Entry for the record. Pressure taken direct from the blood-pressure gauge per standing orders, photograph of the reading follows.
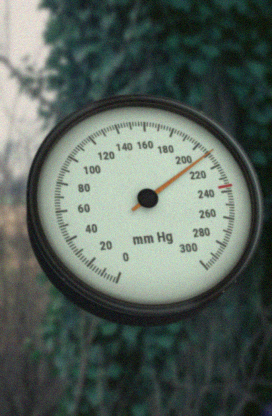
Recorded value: 210 mmHg
